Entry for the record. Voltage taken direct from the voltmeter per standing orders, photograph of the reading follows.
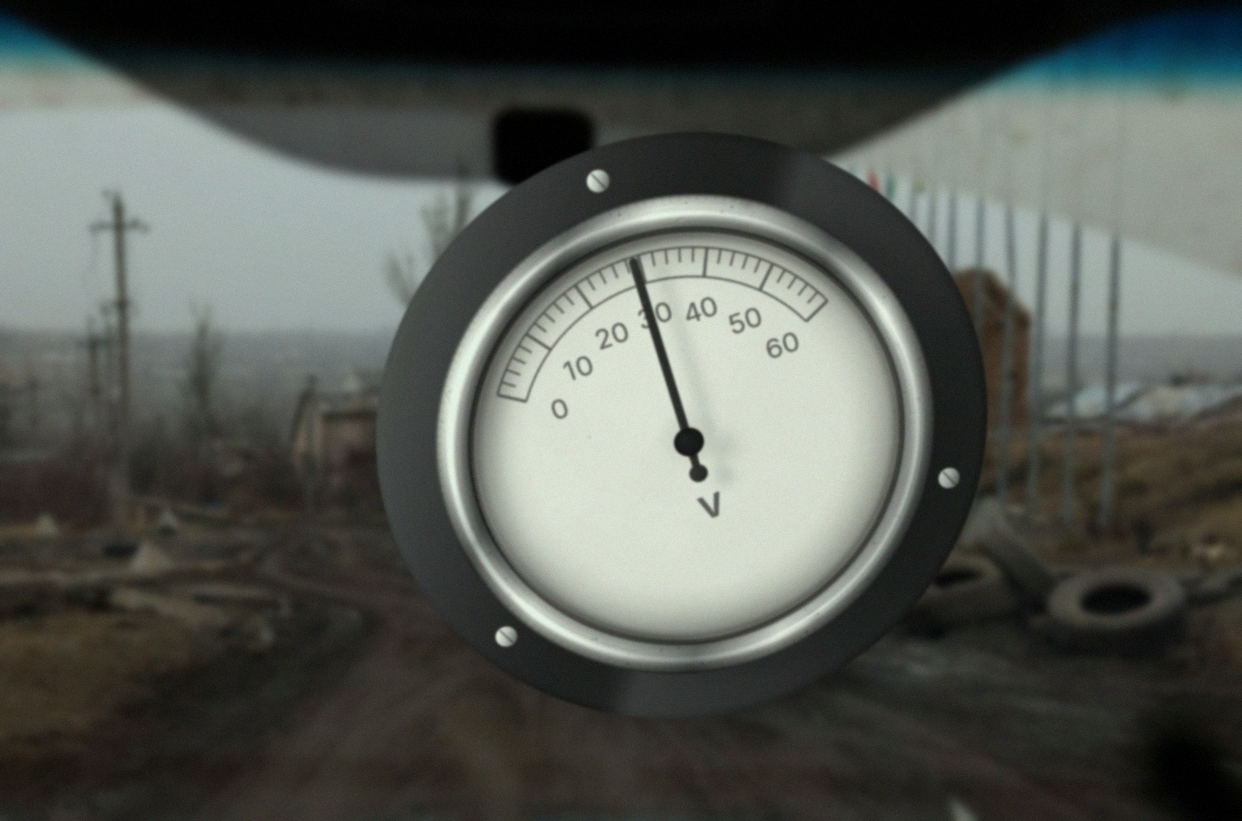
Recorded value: 29 V
